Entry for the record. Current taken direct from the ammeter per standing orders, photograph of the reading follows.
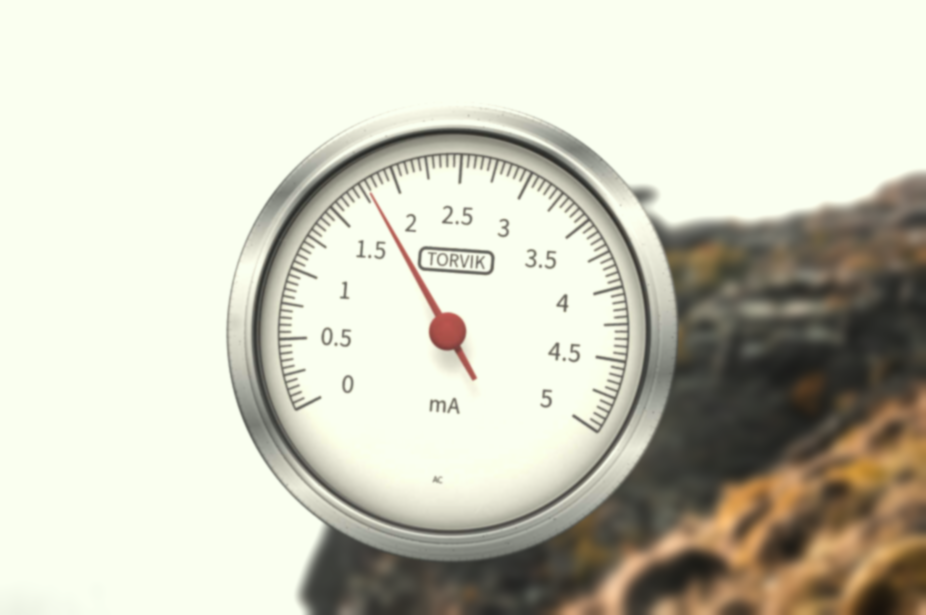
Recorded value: 1.8 mA
